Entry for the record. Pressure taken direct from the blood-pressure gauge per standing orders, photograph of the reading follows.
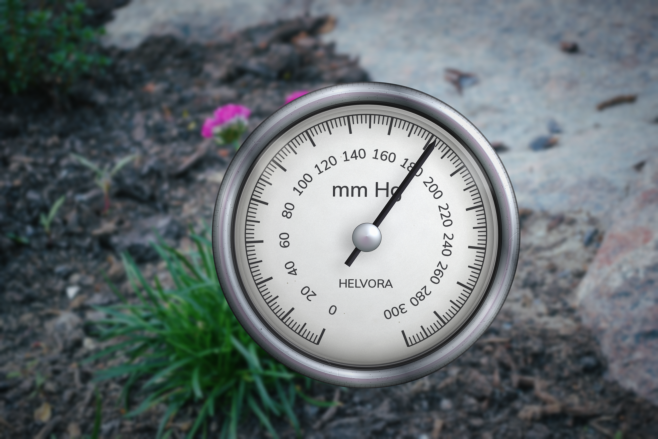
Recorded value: 182 mmHg
